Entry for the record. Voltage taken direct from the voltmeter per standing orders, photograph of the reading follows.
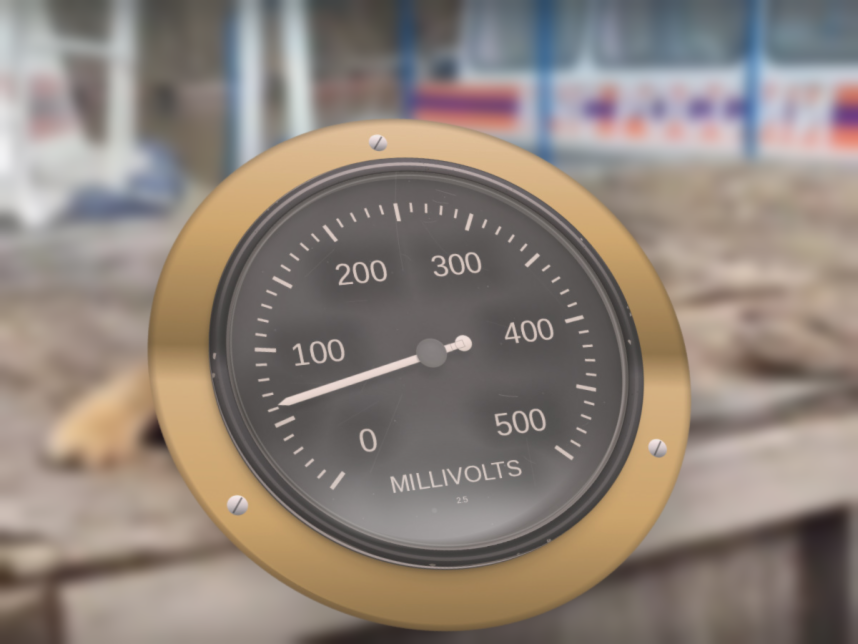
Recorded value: 60 mV
